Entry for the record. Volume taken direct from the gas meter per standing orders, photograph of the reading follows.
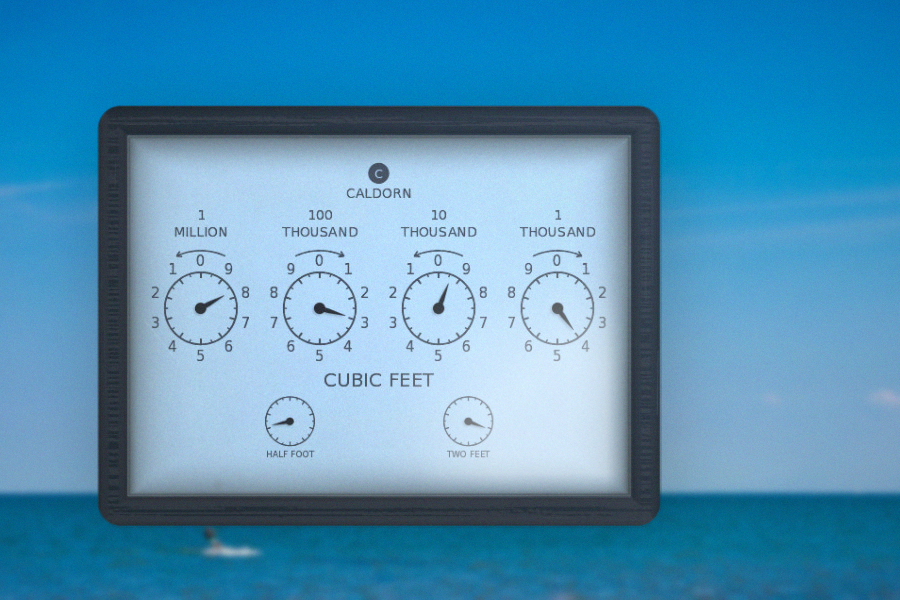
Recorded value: 829400 ft³
